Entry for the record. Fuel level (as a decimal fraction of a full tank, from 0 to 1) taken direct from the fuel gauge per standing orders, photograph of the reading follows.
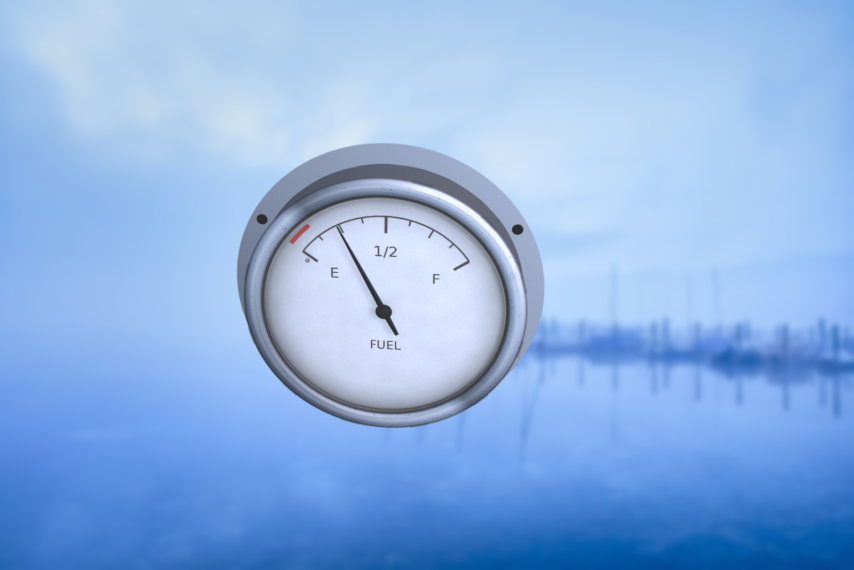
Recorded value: 0.25
